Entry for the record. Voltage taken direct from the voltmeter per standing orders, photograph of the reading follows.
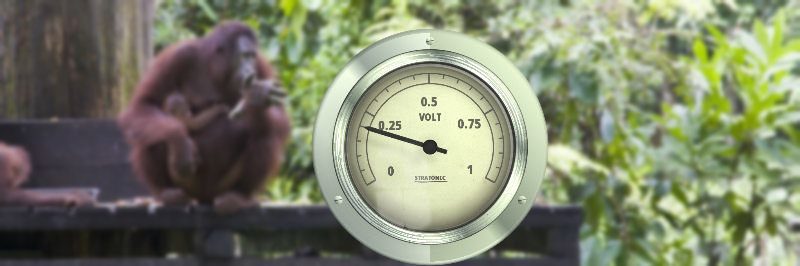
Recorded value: 0.2 V
